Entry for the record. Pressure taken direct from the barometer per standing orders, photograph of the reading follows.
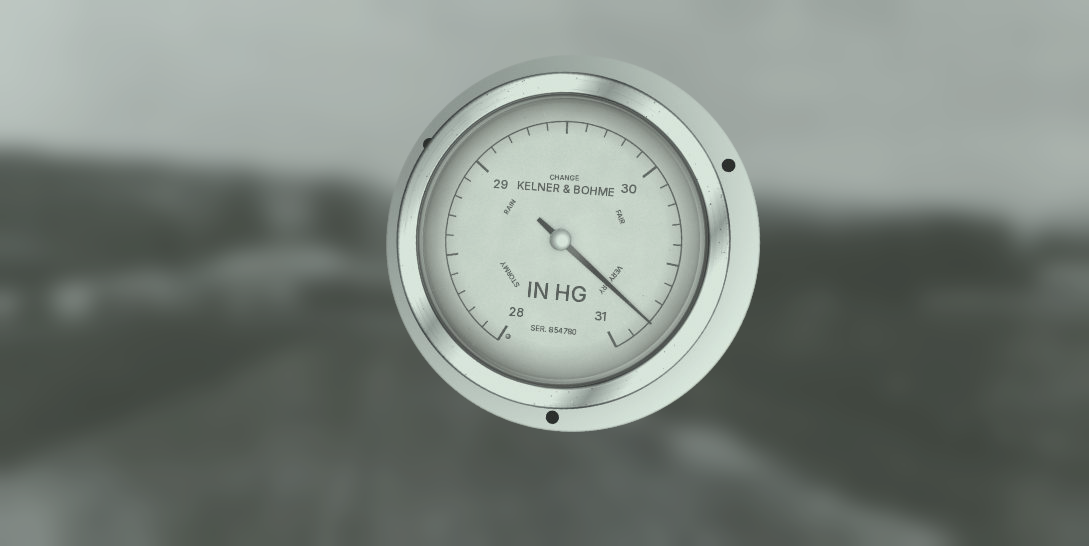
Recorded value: 30.8 inHg
